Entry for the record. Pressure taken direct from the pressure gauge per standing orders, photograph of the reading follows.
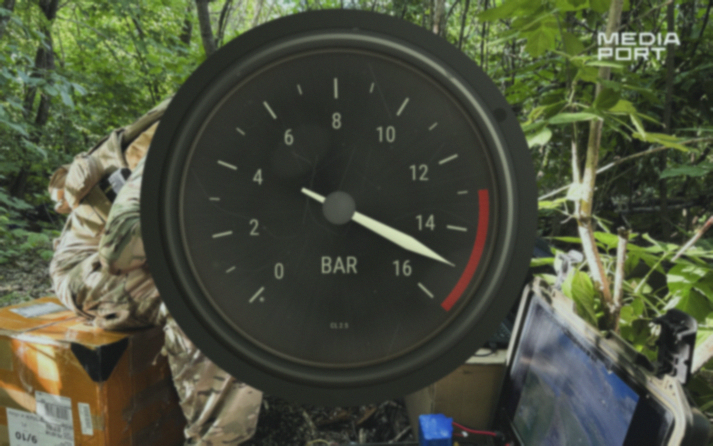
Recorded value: 15 bar
